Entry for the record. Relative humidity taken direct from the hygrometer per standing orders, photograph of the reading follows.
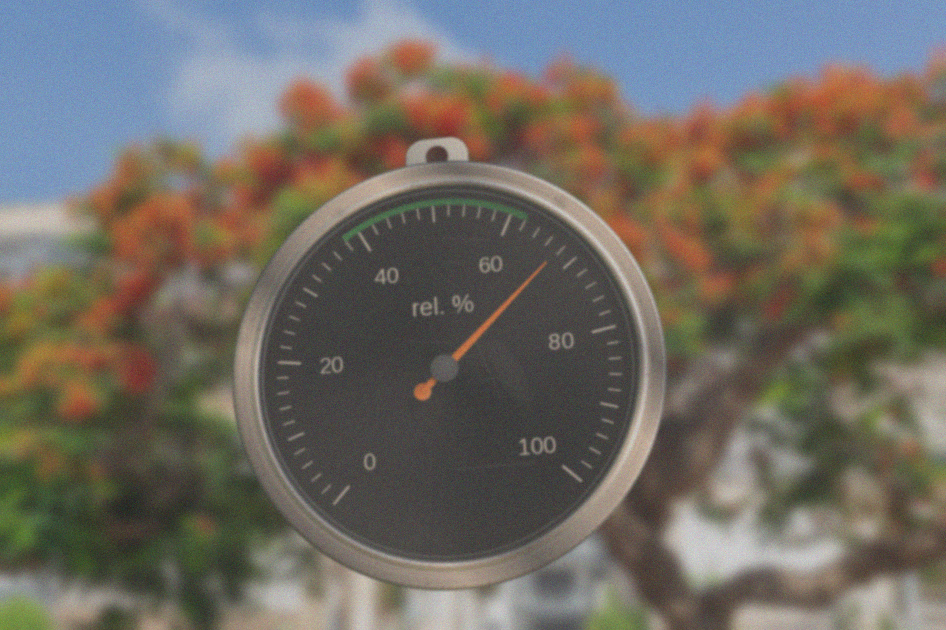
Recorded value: 68 %
